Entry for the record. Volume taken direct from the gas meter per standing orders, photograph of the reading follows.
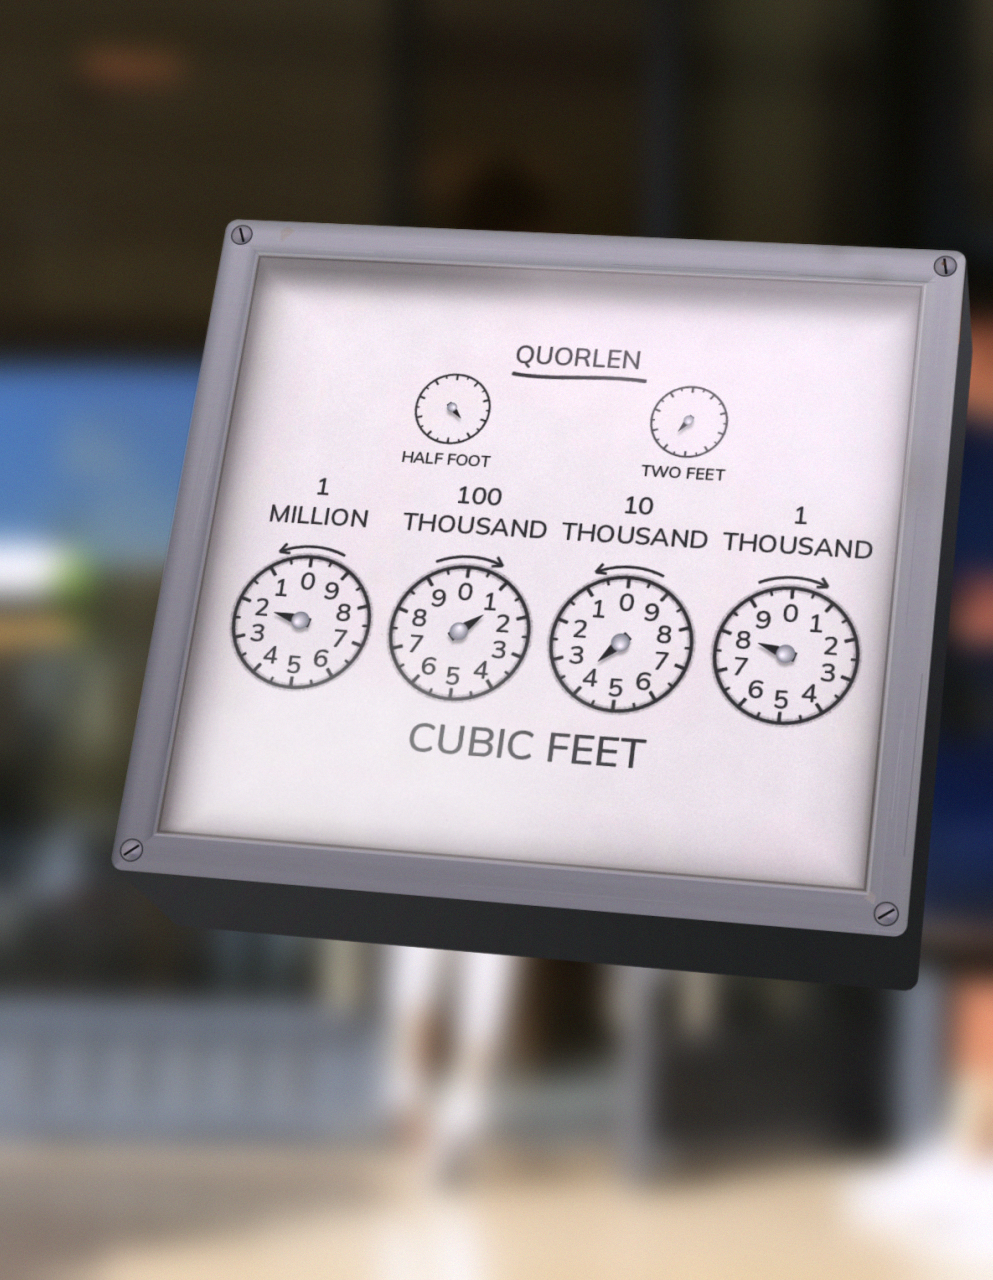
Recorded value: 213800 ft³
